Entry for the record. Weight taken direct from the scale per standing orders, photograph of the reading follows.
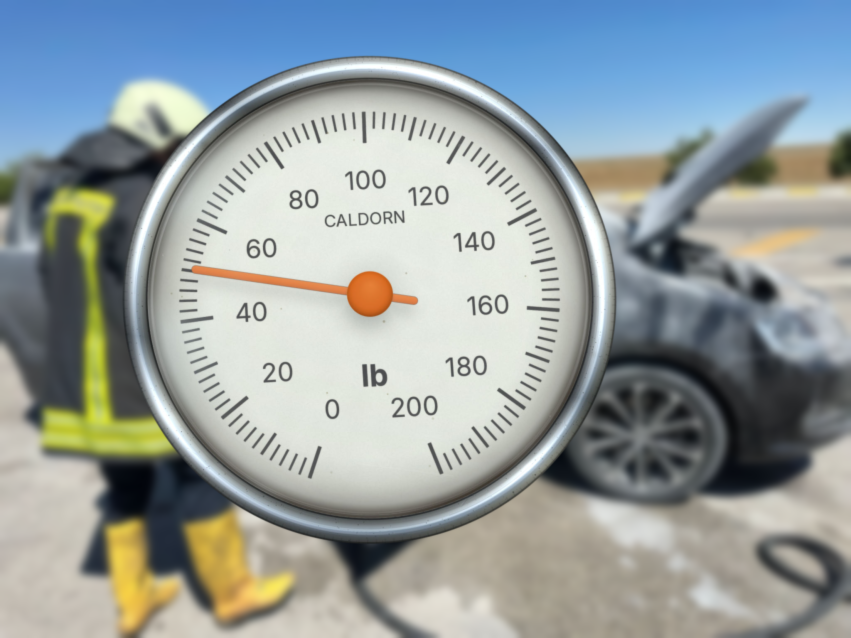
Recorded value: 50 lb
